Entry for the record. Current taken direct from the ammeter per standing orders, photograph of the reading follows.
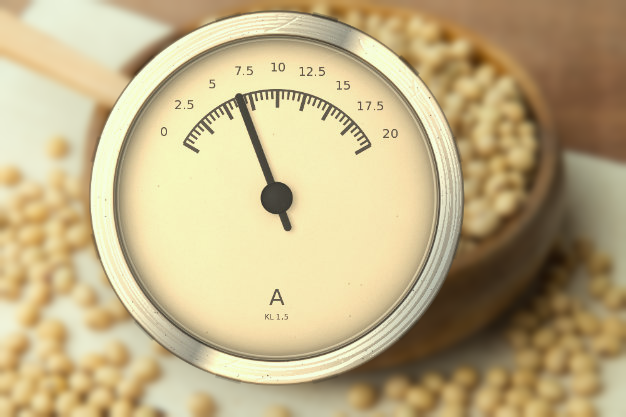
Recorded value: 6.5 A
